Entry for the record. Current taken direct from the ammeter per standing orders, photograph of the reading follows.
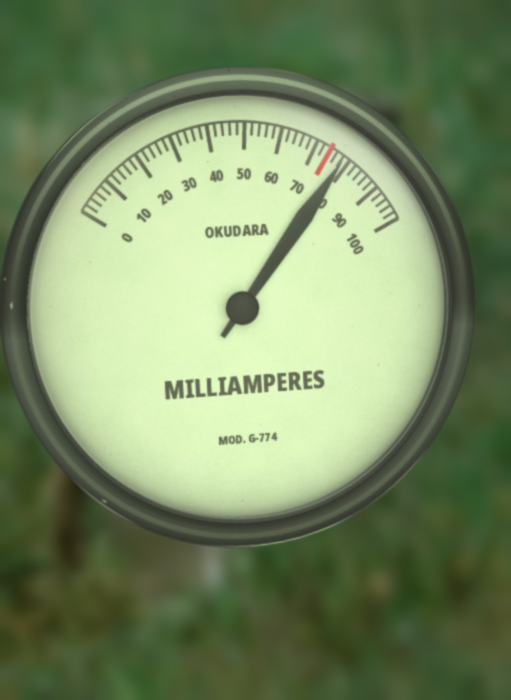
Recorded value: 78 mA
